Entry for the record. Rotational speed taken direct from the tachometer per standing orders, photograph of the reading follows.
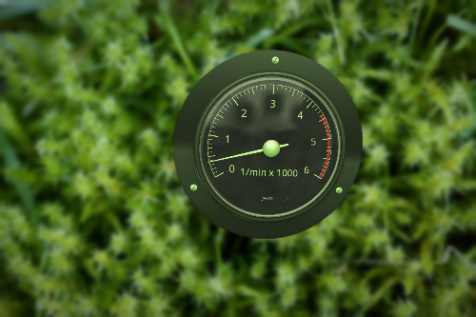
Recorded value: 400 rpm
